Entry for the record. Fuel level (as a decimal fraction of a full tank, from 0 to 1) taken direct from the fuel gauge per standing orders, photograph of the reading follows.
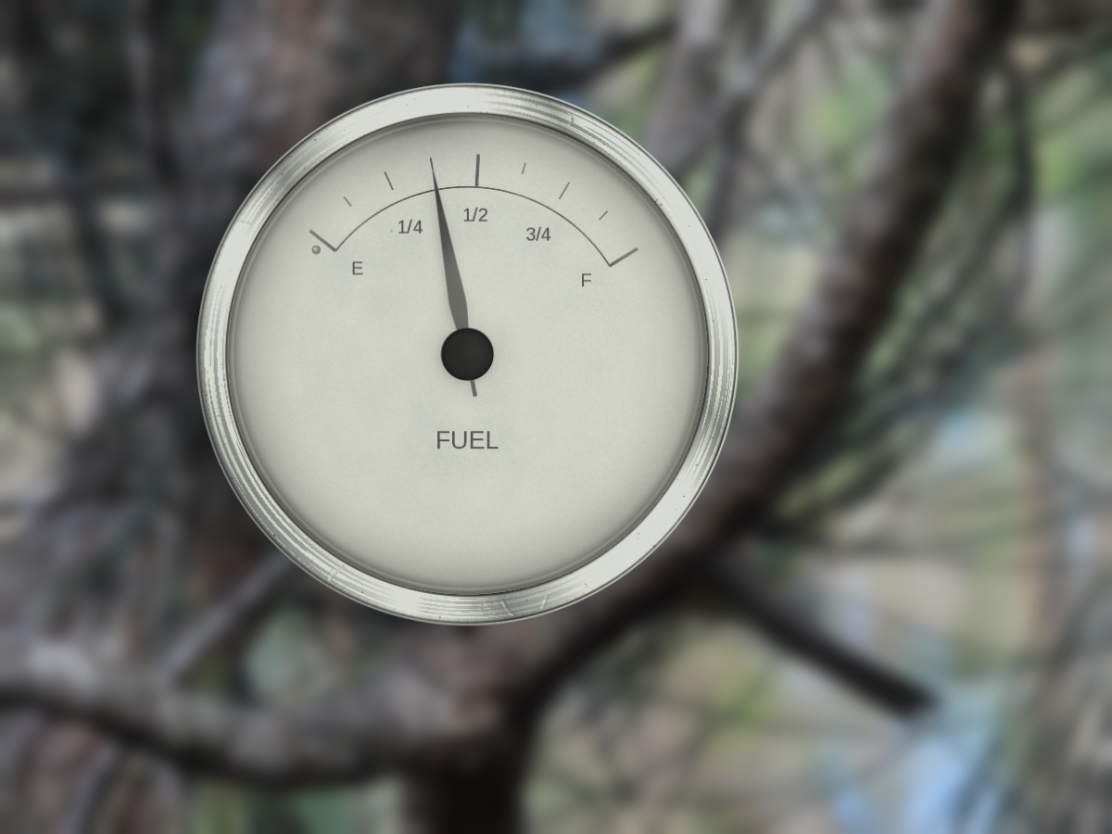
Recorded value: 0.375
